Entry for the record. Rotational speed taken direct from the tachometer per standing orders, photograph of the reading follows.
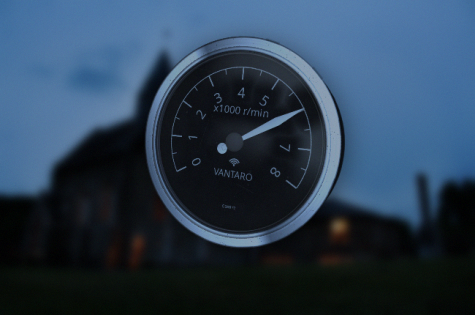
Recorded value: 6000 rpm
